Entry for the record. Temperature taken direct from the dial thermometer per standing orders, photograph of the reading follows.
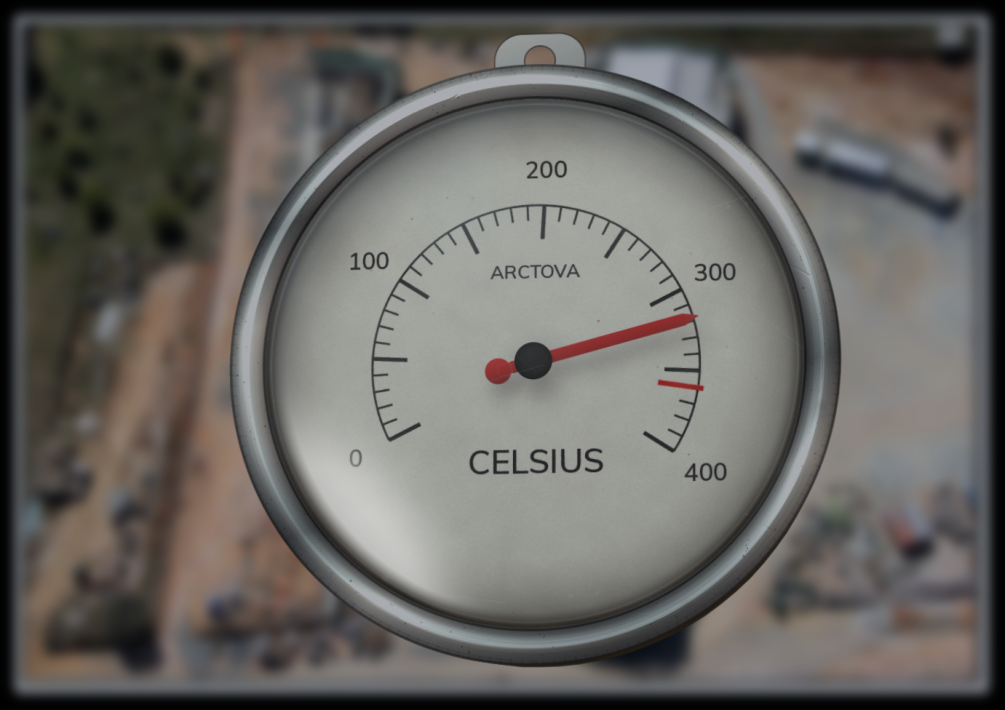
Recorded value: 320 °C
